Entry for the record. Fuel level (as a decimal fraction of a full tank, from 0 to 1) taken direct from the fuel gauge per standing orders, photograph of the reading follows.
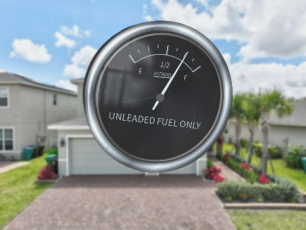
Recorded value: 0.75
